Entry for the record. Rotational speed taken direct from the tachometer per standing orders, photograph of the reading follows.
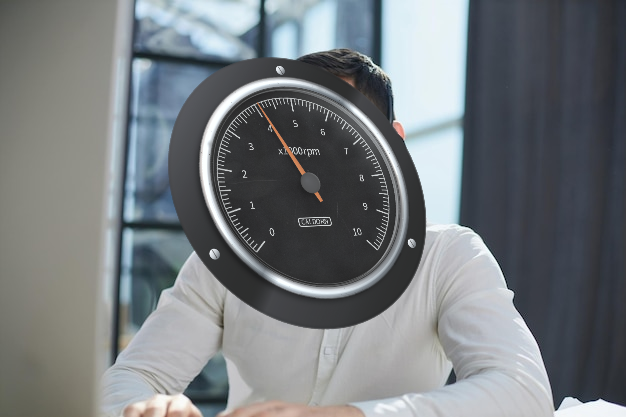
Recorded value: 4000 rpm
